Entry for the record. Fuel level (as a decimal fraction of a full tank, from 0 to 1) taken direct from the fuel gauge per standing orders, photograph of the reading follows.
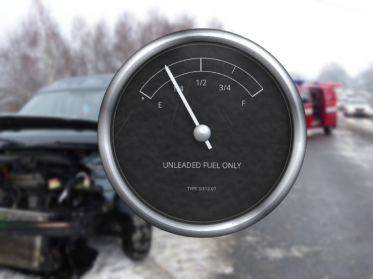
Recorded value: 0.25
